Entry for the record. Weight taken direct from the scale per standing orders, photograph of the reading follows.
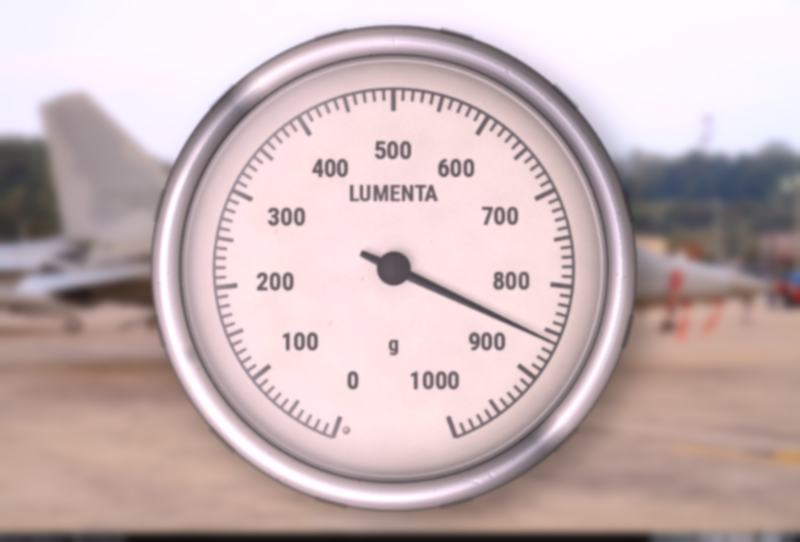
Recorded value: 860 g
